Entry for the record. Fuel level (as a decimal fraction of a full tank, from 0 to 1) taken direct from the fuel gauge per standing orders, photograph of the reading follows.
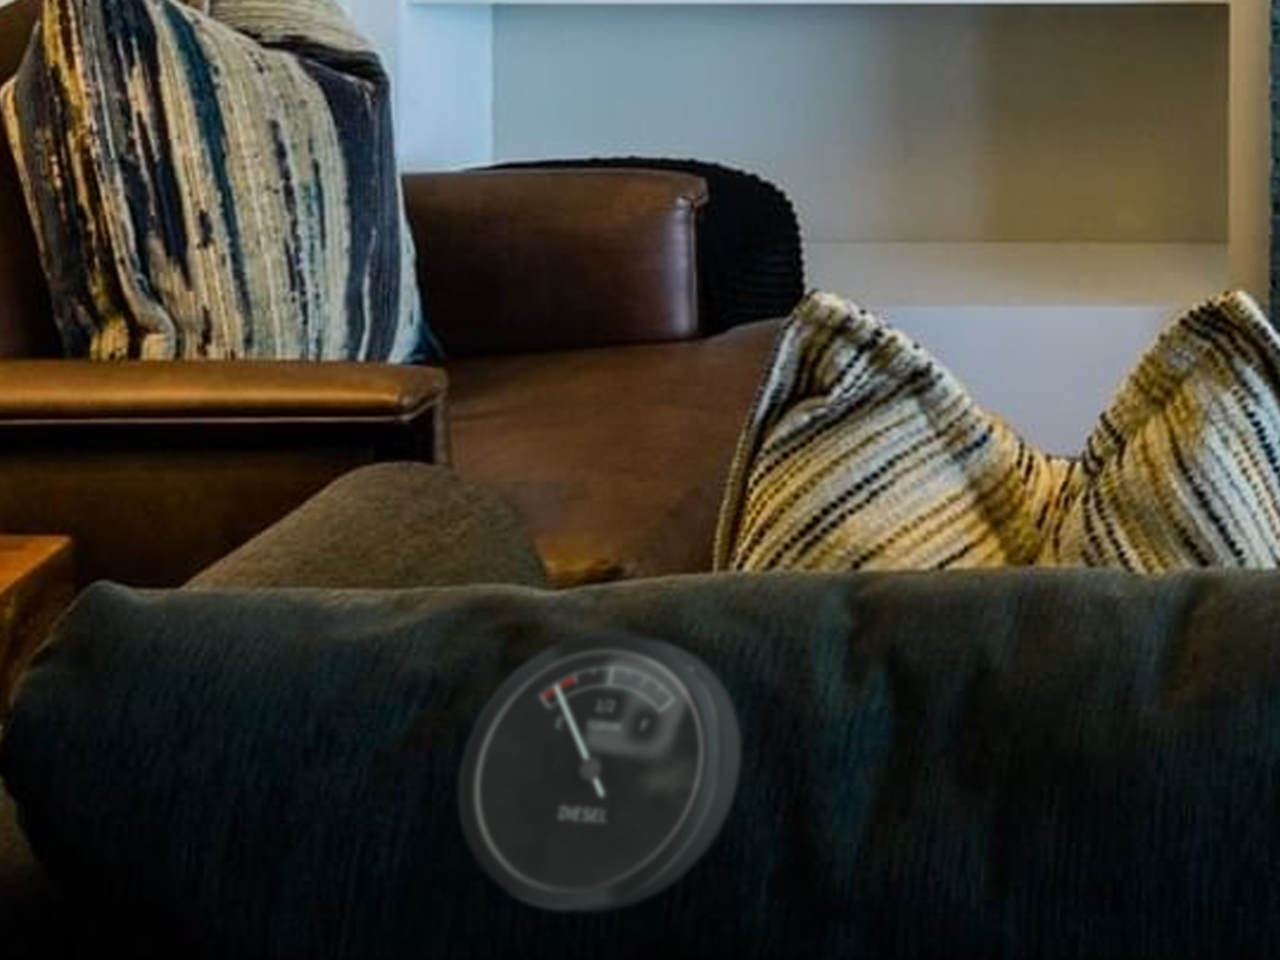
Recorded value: 0.125
